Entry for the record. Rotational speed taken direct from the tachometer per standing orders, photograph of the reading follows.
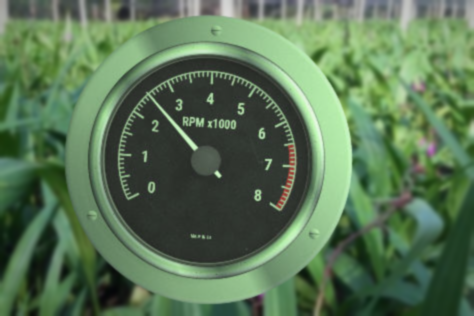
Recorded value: 2500 rpm
